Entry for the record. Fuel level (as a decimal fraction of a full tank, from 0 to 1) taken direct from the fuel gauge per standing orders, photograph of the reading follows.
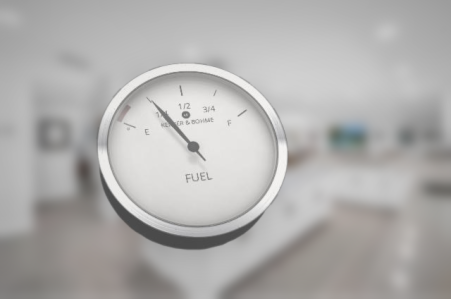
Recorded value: 0.25
